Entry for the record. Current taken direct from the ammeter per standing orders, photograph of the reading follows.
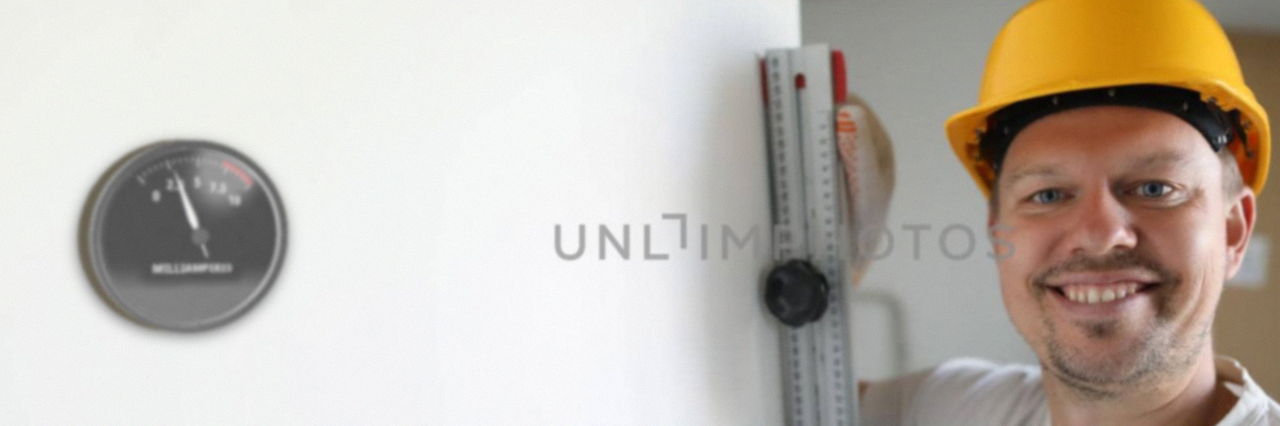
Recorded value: 2.5 mA
